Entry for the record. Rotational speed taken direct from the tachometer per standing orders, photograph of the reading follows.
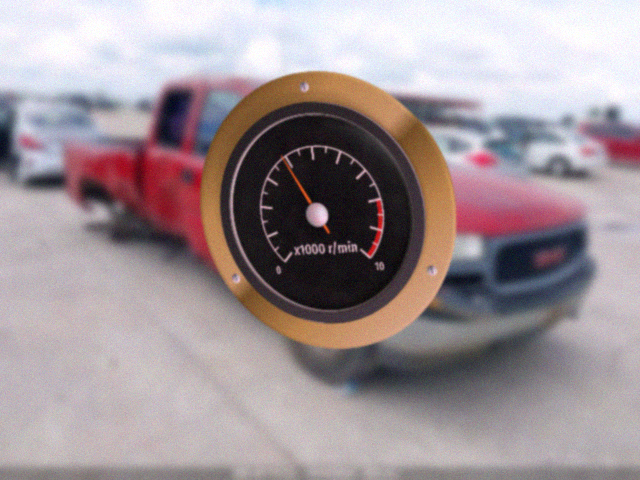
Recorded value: 4000 rpm
